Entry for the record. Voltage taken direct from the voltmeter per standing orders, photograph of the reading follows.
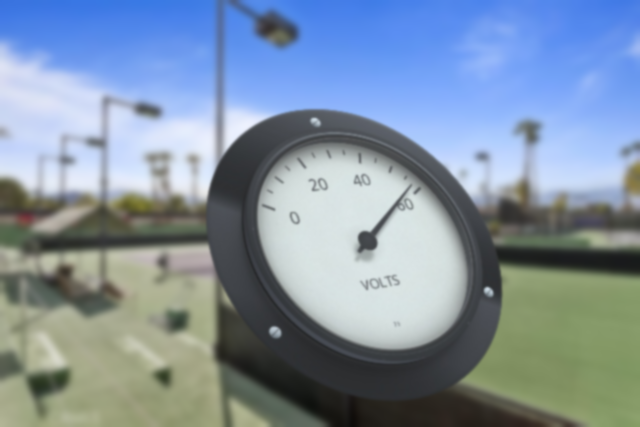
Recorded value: 57.5 V
